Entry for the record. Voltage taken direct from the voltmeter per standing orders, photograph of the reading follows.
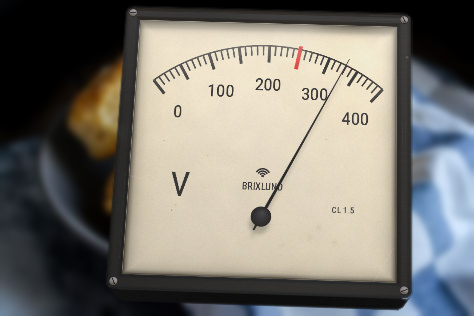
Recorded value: 330 V
